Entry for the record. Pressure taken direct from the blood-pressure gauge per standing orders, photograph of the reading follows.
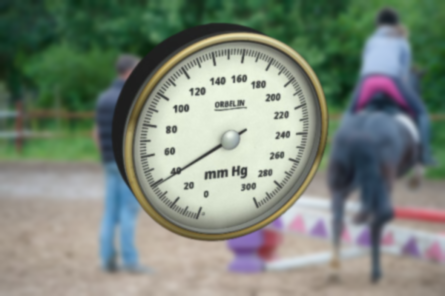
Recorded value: 40 mmHg
